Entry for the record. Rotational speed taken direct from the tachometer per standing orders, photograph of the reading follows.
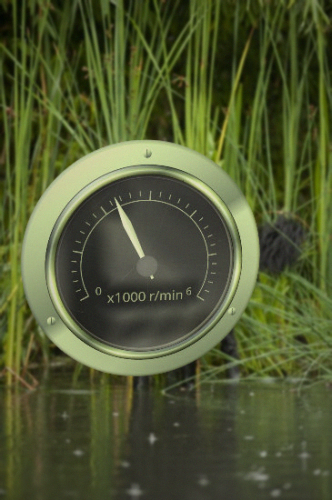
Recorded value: 2300 rpm
